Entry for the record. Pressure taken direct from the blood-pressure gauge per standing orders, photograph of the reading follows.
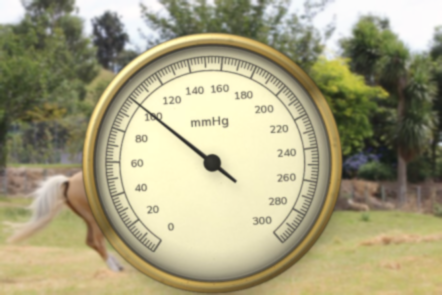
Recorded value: 100 mmHg
